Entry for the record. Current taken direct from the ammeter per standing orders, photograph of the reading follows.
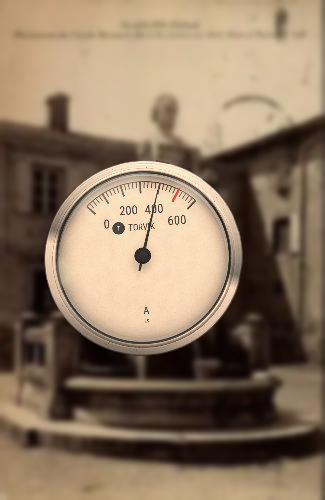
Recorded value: 400 A
